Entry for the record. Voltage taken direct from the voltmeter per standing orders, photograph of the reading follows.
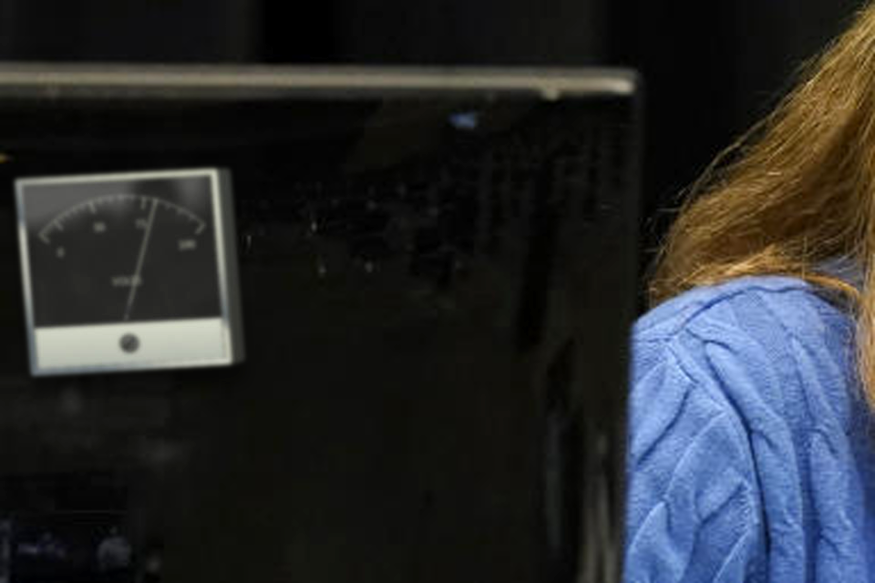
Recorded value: 80 V
